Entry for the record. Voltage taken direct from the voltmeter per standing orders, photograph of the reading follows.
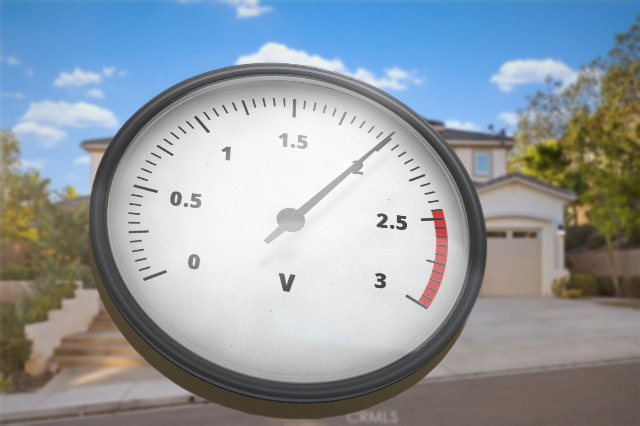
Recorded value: 2 V
